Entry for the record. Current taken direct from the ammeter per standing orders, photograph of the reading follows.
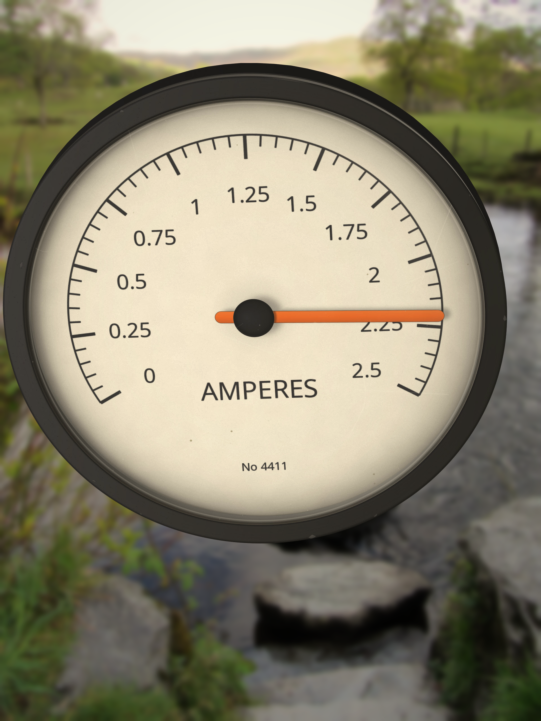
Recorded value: 2.2 A
